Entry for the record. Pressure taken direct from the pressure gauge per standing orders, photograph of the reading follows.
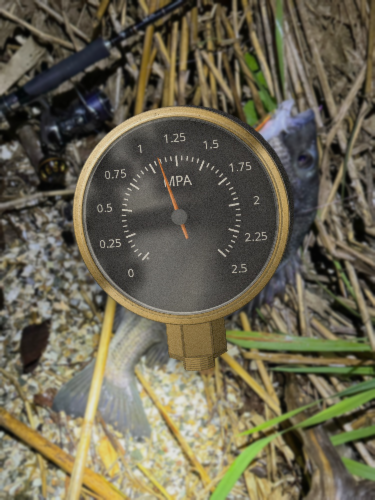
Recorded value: 1.1 MPa
